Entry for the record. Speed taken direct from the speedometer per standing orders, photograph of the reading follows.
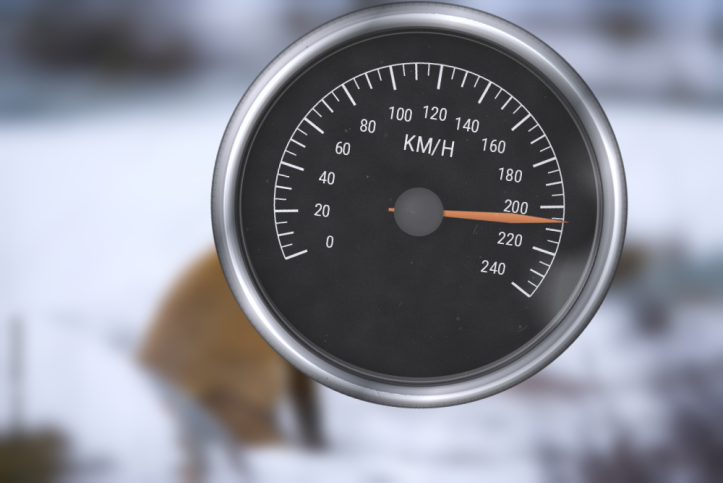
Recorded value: 205 km/h
